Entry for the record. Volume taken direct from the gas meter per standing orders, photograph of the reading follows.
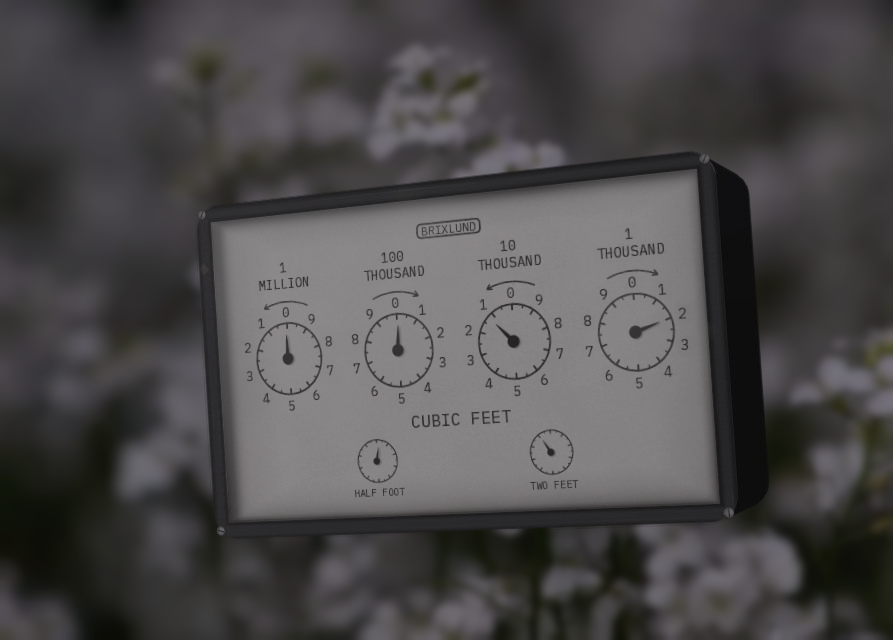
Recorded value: 1200 ft³
